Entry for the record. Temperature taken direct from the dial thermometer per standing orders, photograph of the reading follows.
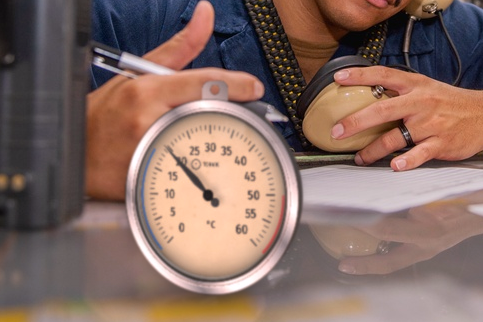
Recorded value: 20 °C
